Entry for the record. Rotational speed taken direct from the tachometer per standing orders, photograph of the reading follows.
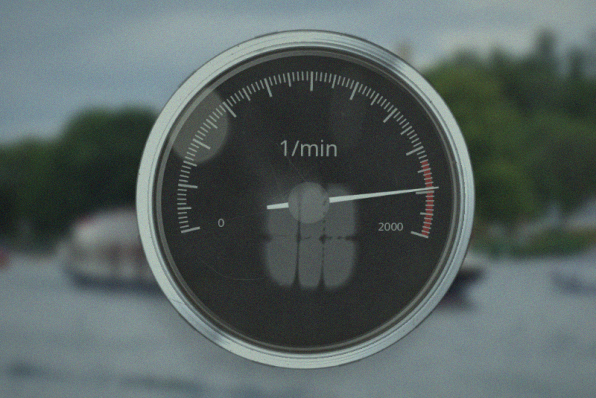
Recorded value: 1780 rpm
